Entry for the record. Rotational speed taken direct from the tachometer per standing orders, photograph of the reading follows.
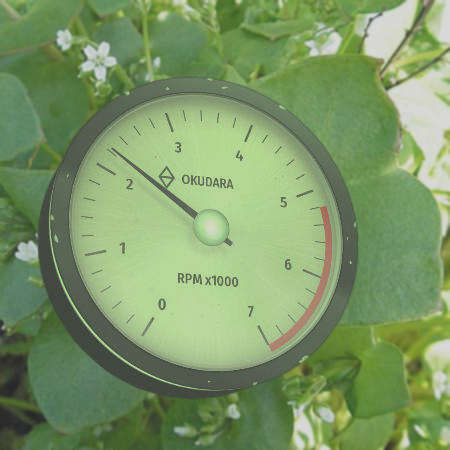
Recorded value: 2200 rpm
